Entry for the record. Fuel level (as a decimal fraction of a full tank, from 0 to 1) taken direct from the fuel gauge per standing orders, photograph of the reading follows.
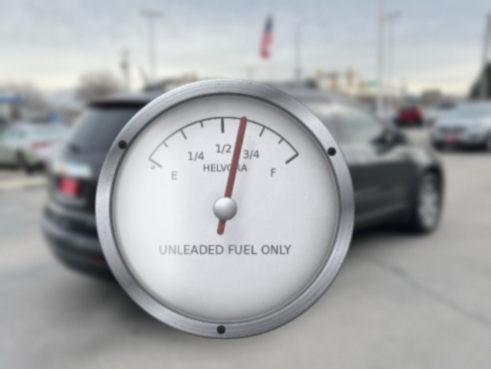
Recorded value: 0.625
